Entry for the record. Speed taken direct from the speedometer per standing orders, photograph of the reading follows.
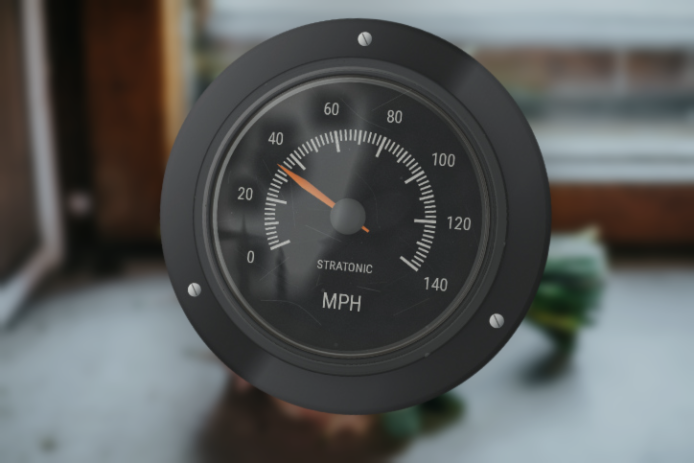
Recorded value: 34 mph
